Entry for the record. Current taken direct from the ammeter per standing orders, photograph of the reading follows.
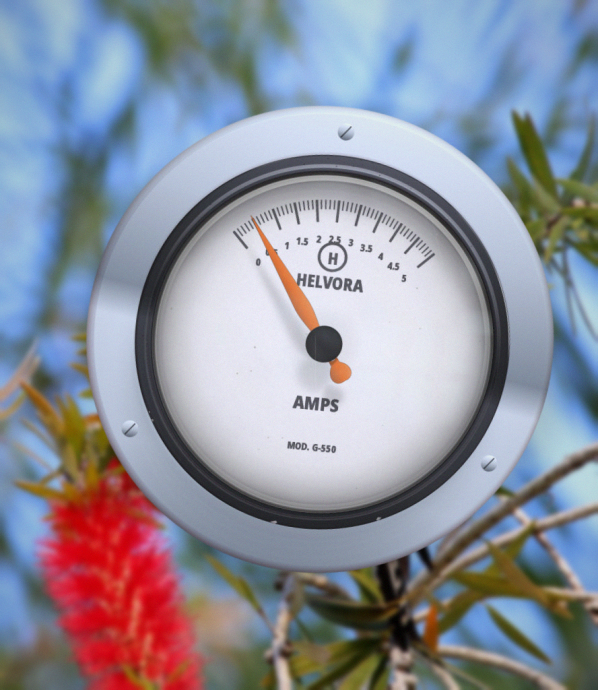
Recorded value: 0.5 A
